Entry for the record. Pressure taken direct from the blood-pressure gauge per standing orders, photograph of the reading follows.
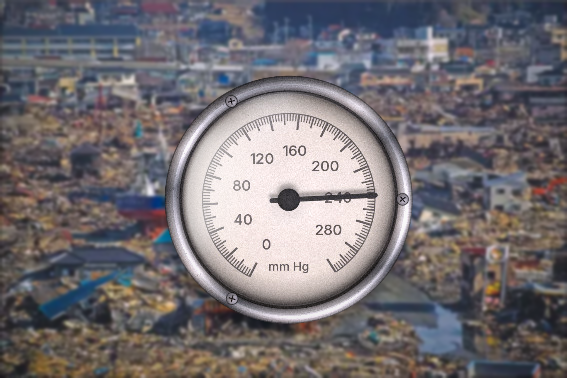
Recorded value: 240 mmHg
